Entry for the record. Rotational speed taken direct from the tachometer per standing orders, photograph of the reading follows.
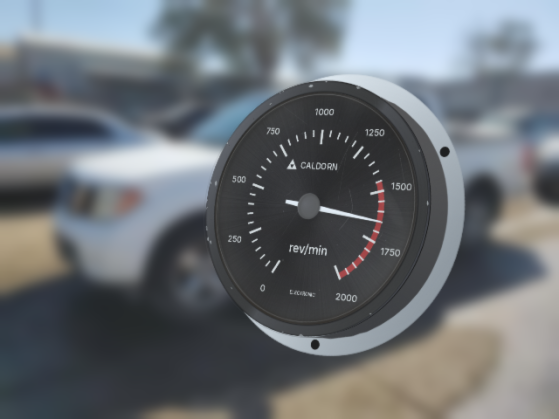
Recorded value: 1650 rpm
